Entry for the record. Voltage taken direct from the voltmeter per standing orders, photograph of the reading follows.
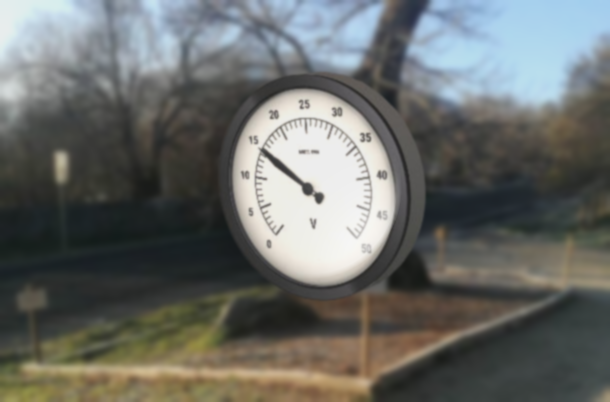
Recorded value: 15 V
